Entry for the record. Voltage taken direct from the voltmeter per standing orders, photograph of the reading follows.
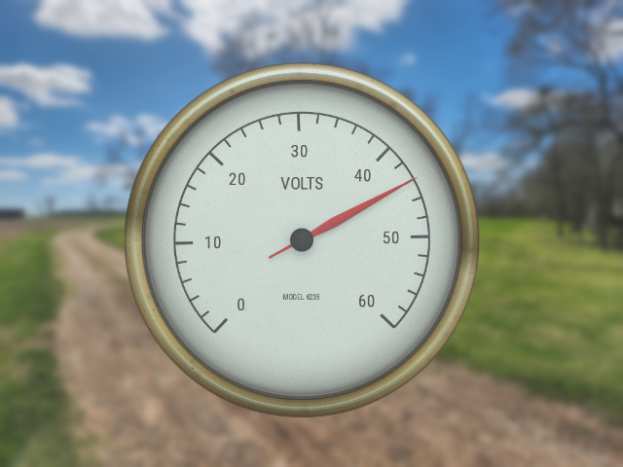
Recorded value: 44 V
